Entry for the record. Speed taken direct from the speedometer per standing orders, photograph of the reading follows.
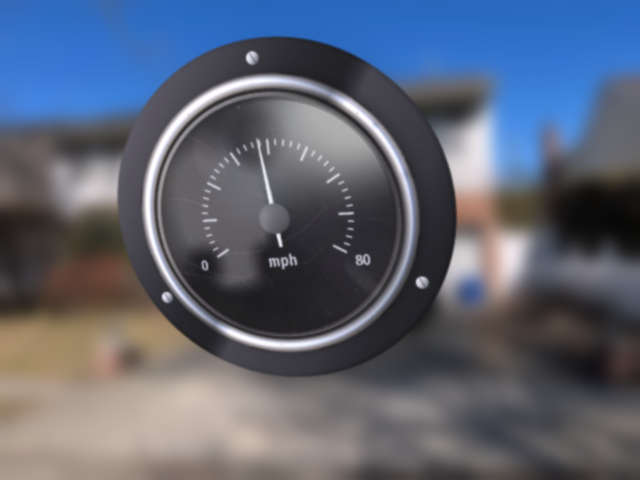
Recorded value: 38 mph
